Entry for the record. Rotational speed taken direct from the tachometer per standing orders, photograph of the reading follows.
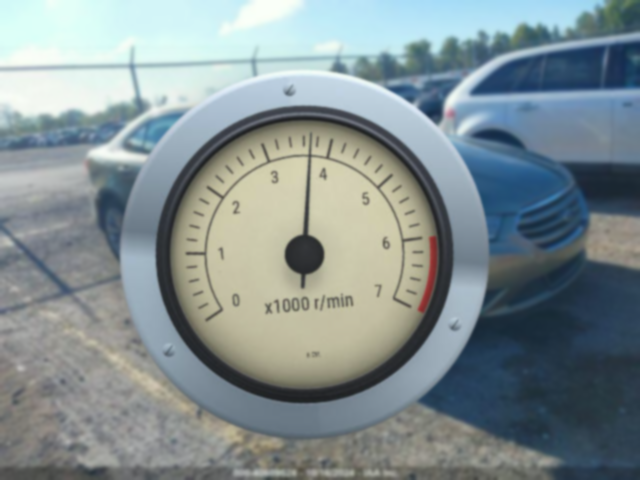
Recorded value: 3700 rpm
